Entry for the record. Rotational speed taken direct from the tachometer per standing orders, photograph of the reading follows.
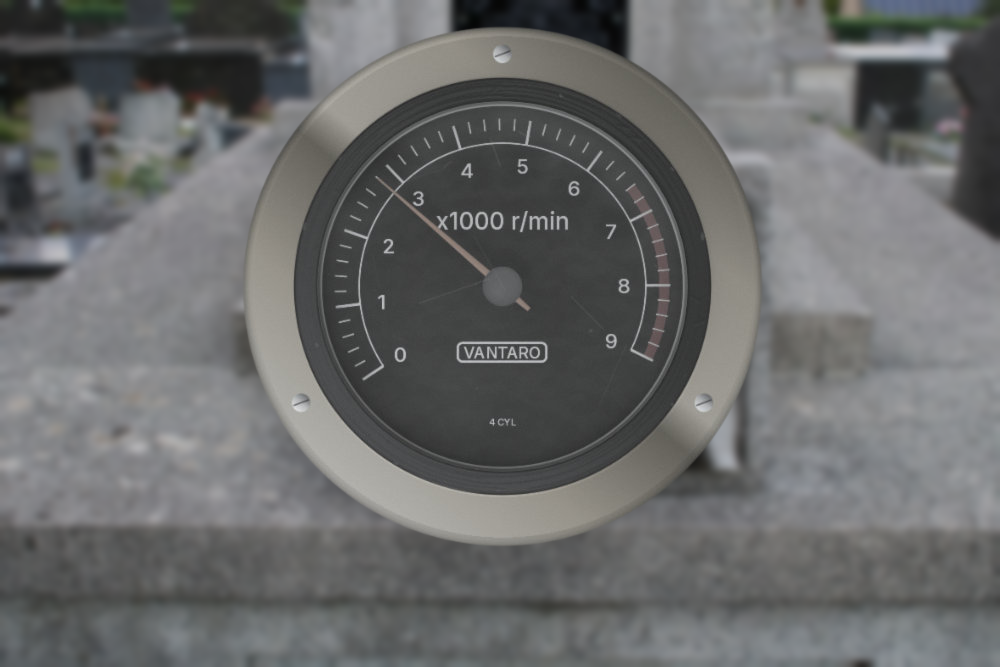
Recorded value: 2800 rpm
